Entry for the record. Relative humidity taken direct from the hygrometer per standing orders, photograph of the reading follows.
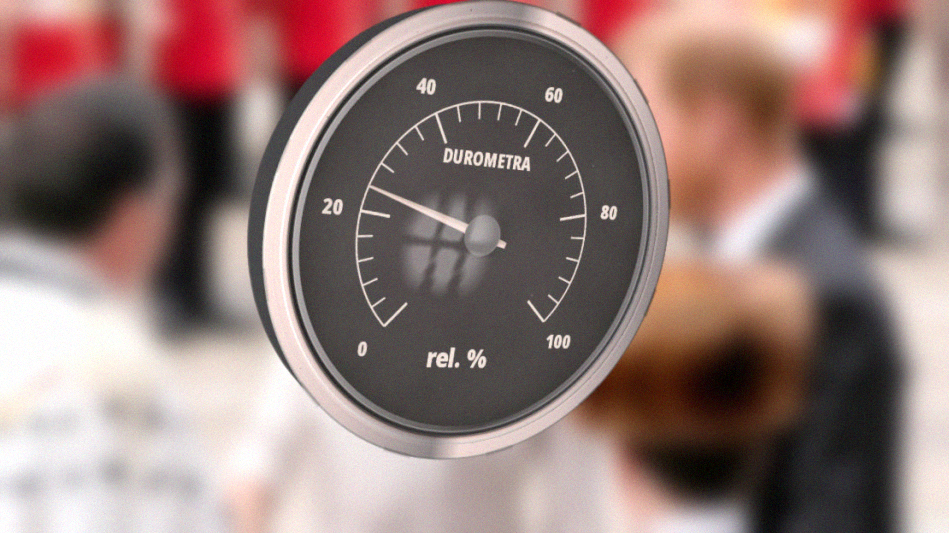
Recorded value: 24 %
